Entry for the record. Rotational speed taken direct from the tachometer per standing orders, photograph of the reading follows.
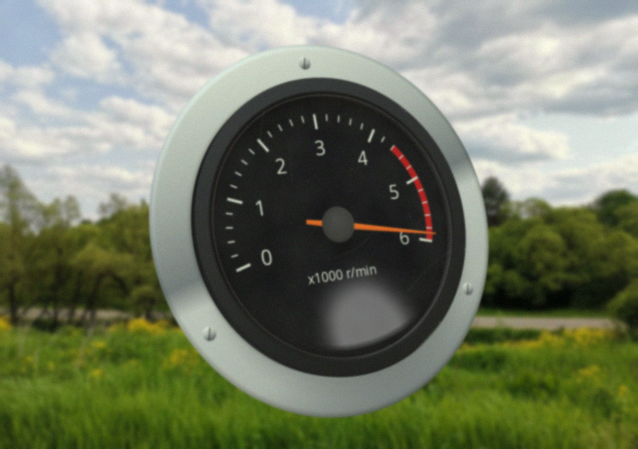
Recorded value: 5900 rpm
